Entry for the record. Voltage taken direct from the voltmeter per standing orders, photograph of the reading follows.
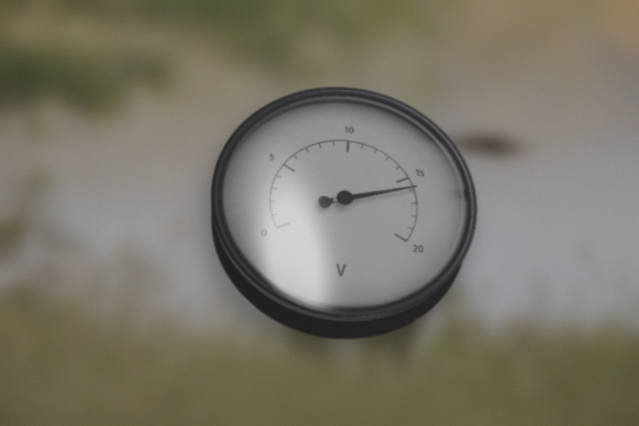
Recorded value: 16 V
